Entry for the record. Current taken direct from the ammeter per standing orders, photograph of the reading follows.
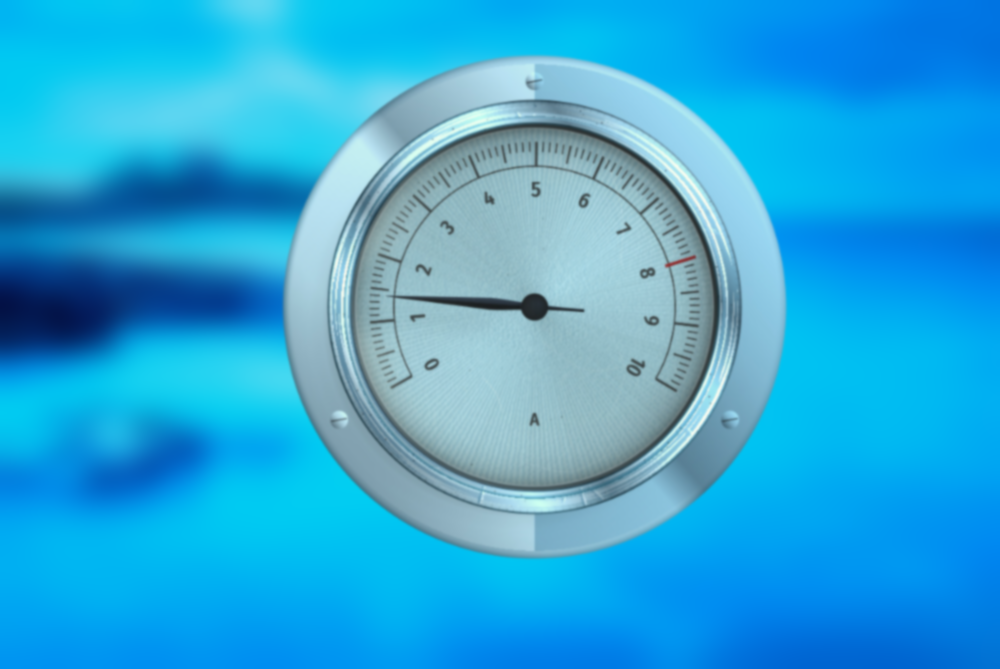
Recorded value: 1.4 A
